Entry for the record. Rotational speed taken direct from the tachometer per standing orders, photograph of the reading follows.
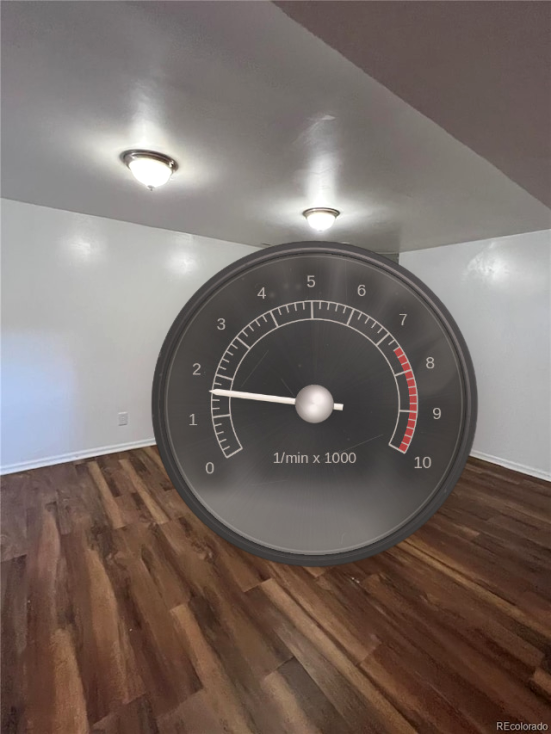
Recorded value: 1600 rpm
